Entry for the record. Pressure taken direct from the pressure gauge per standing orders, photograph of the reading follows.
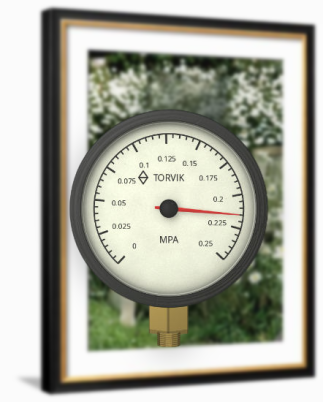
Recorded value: 0.215 MPa
